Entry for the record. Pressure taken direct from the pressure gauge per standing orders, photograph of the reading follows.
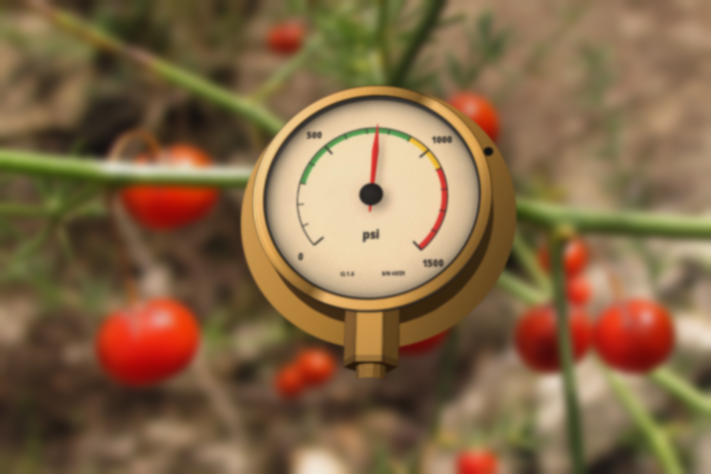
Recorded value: 750 psi
